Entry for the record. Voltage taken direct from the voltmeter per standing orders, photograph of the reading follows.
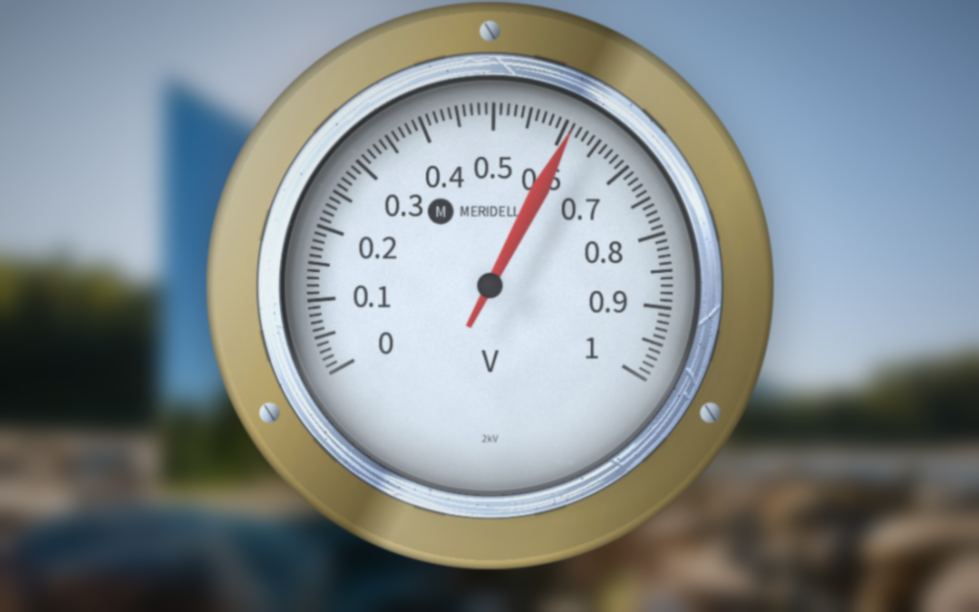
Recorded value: 0.61 V
